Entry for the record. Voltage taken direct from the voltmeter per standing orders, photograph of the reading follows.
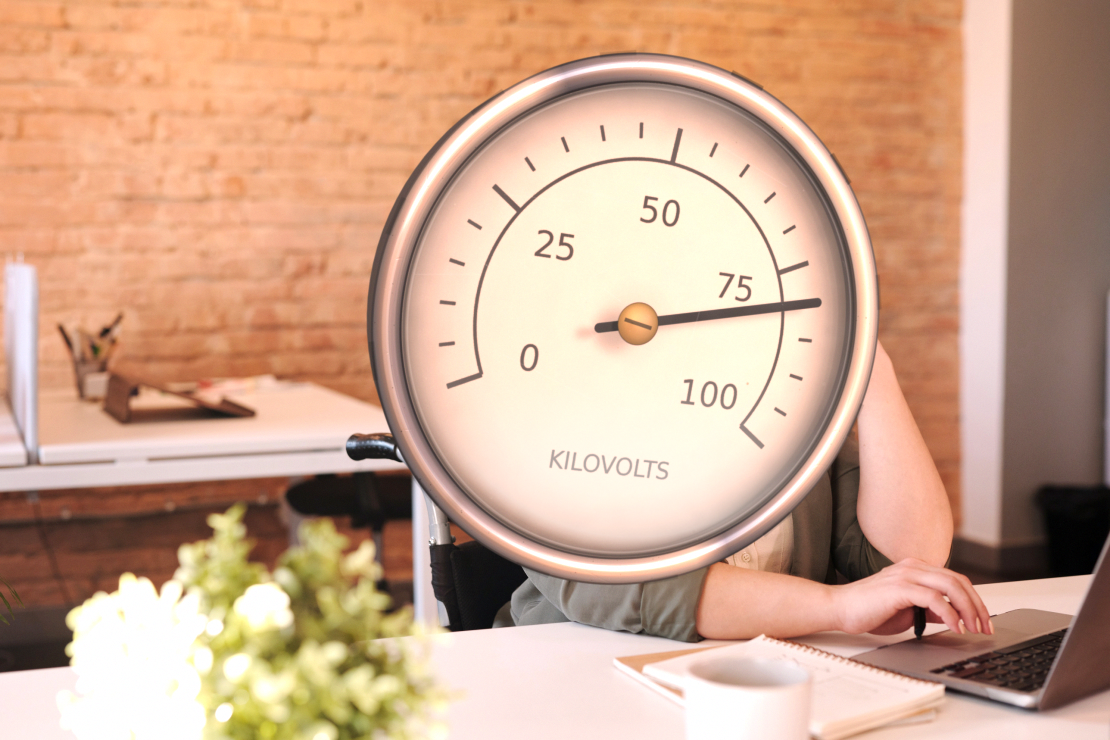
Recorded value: 80 kV
